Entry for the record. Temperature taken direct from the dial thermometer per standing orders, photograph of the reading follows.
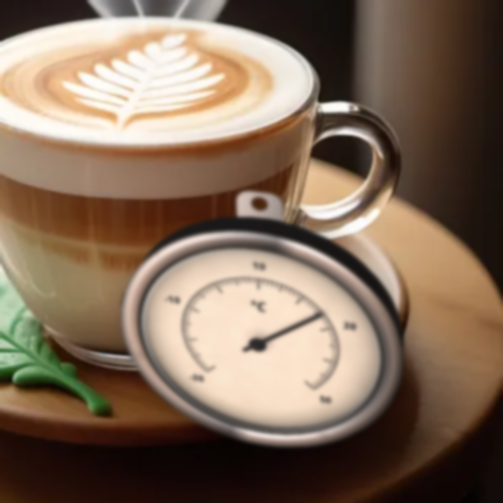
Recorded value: 25 °C
